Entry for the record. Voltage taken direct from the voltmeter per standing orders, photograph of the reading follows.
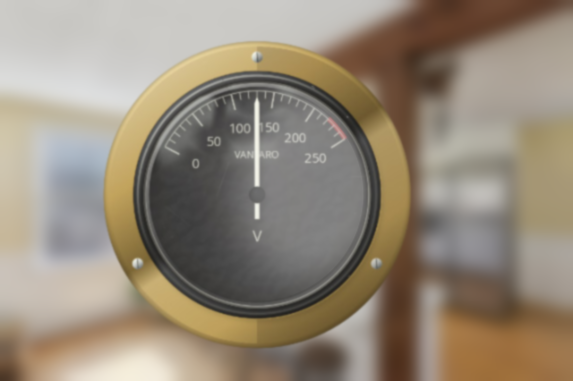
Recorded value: 130 V
